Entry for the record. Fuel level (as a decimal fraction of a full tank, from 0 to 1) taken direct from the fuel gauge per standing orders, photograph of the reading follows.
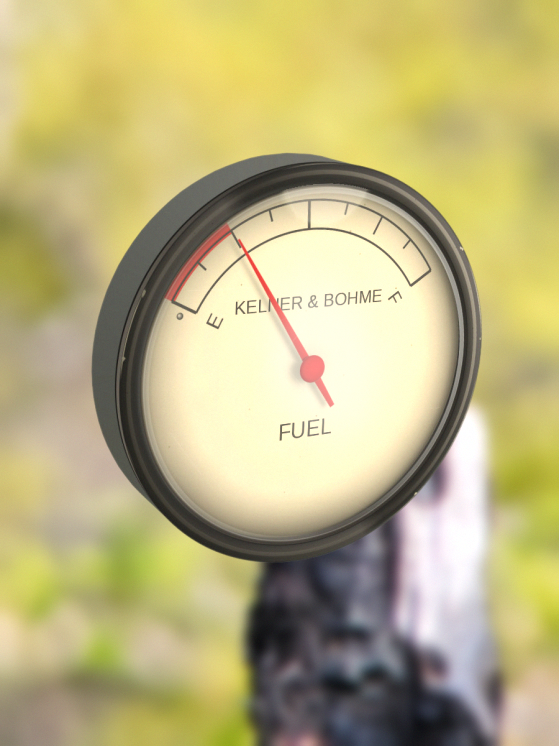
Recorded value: 0.25
